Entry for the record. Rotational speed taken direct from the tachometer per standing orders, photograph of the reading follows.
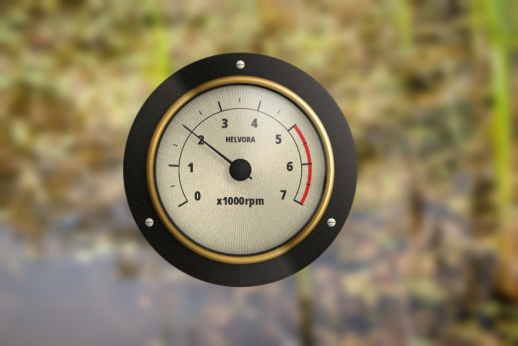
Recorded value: 2000 rpm
